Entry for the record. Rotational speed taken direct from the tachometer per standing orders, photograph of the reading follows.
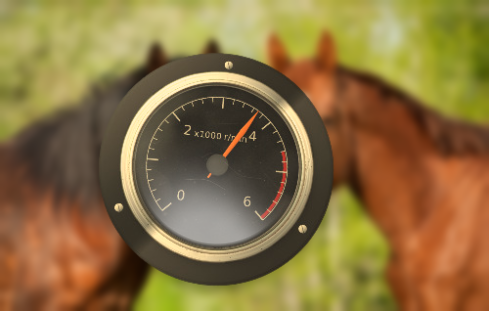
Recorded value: 3700 rpm
